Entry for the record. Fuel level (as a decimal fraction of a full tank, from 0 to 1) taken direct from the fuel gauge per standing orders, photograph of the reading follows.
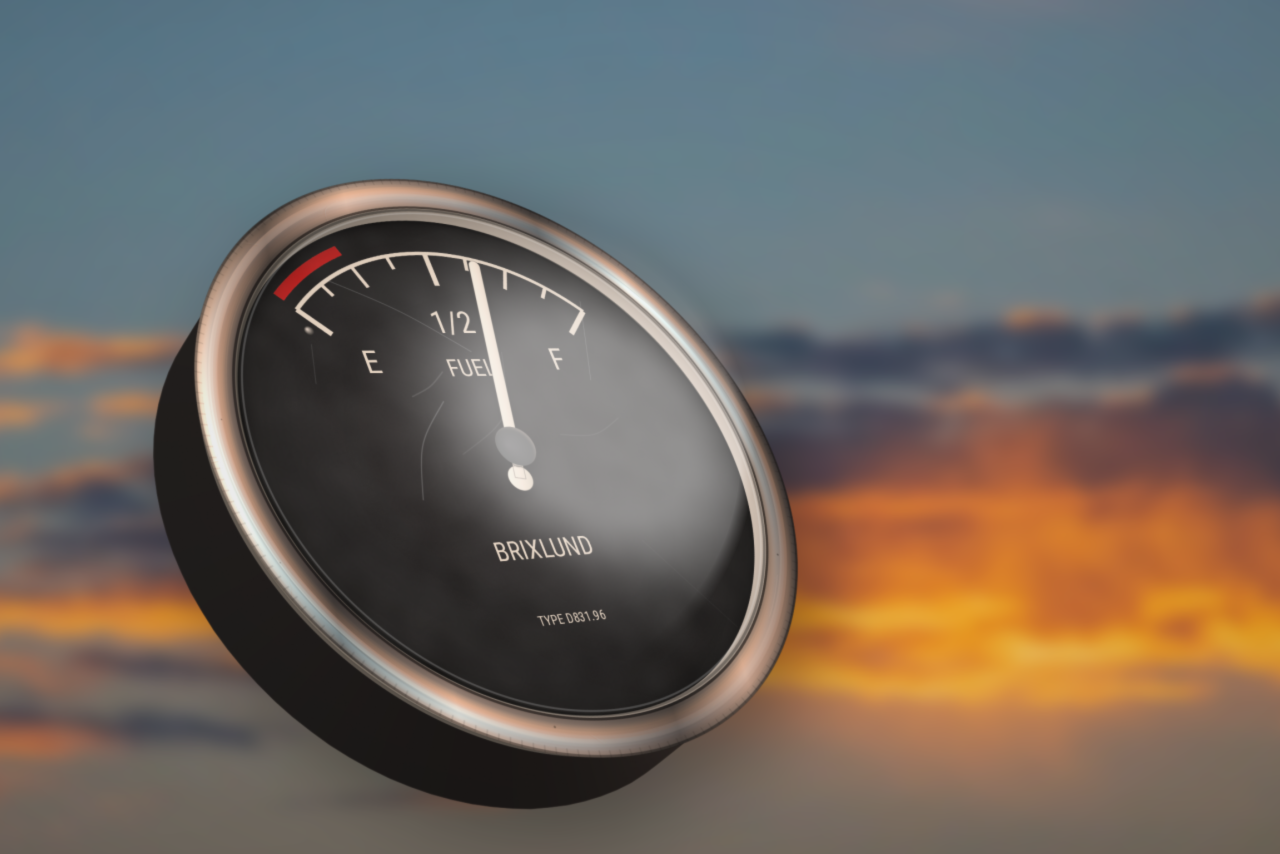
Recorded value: 0.625
